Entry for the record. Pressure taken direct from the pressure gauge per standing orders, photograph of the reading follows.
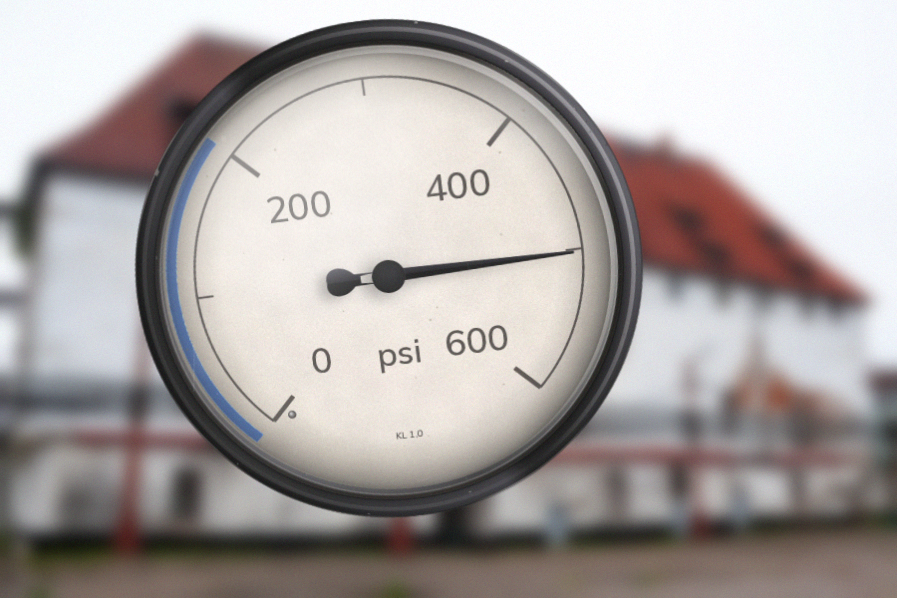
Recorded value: 500 psi
